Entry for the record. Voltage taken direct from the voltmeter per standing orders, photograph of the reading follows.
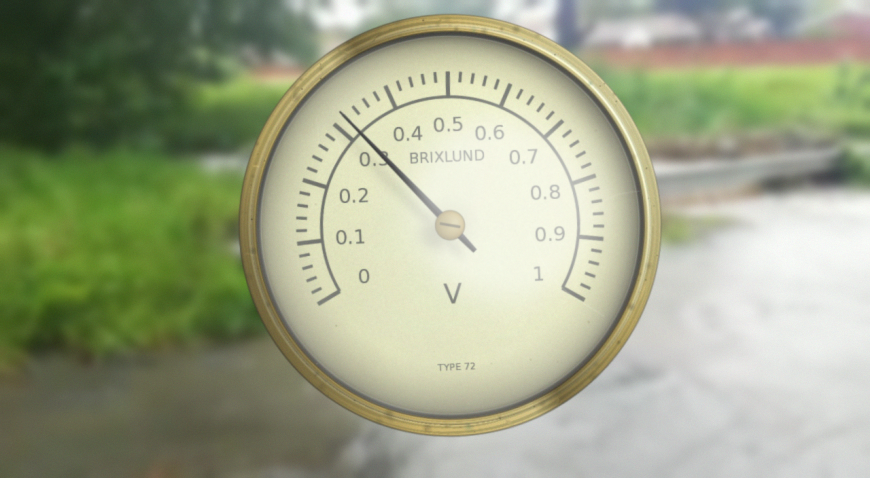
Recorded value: 0.32 V
